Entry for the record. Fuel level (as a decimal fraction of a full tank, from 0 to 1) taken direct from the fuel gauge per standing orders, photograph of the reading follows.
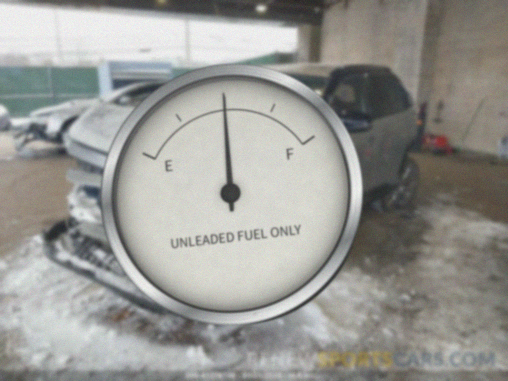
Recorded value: 0.5
